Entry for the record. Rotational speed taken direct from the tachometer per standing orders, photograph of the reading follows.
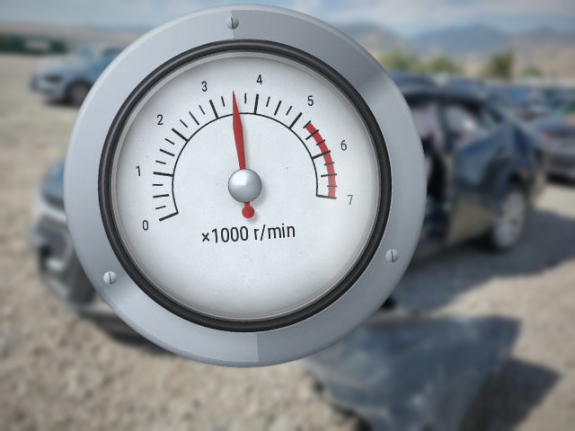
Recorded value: 3500 rpm
